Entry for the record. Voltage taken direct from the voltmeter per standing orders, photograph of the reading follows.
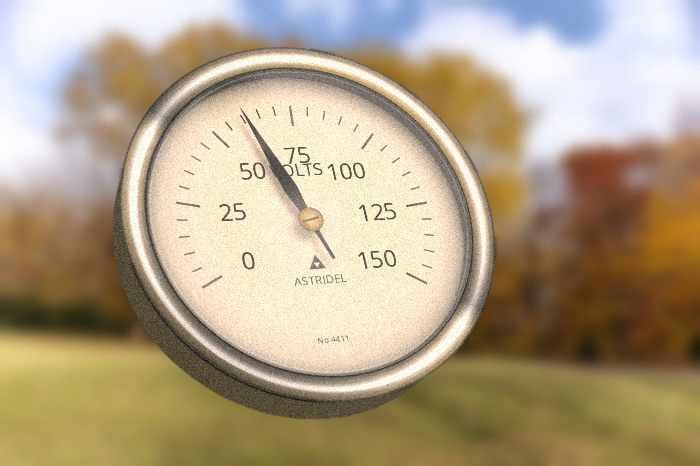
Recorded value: 60 V
